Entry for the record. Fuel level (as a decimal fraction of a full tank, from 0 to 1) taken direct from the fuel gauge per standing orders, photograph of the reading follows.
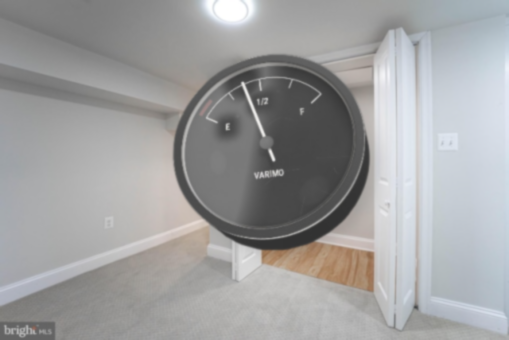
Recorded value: 0.375
